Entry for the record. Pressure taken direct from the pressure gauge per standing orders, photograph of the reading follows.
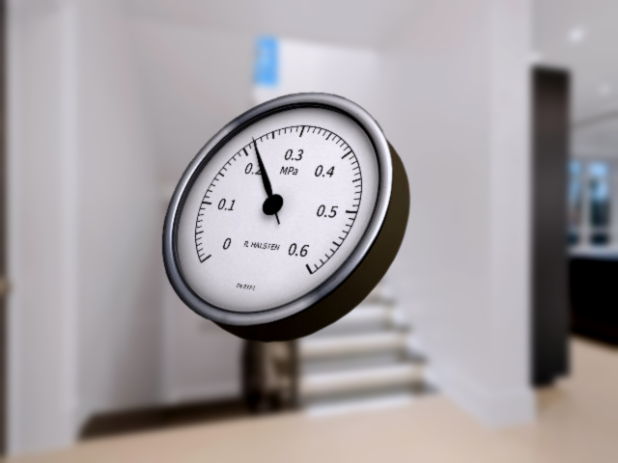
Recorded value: 0.22 MPa
